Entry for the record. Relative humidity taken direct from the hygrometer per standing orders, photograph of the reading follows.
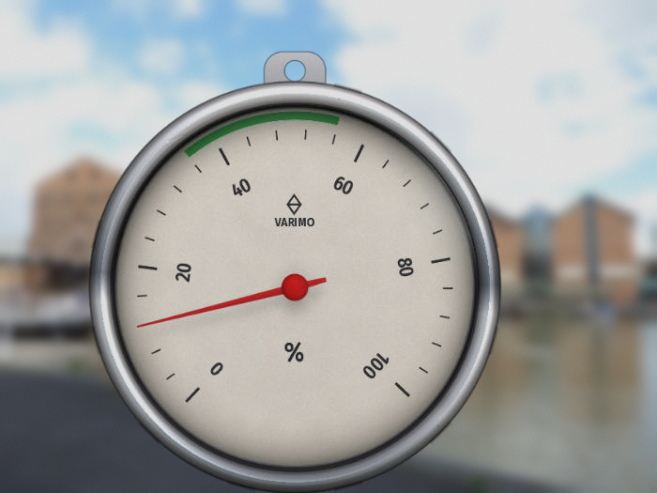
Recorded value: 12 %
